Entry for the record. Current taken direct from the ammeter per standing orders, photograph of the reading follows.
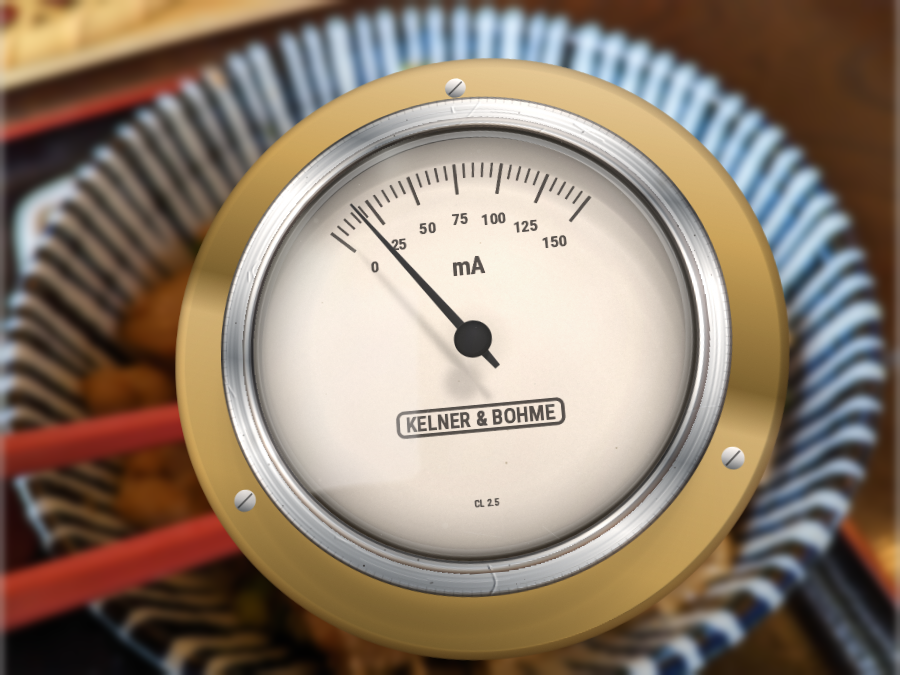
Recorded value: 17.5 mA
